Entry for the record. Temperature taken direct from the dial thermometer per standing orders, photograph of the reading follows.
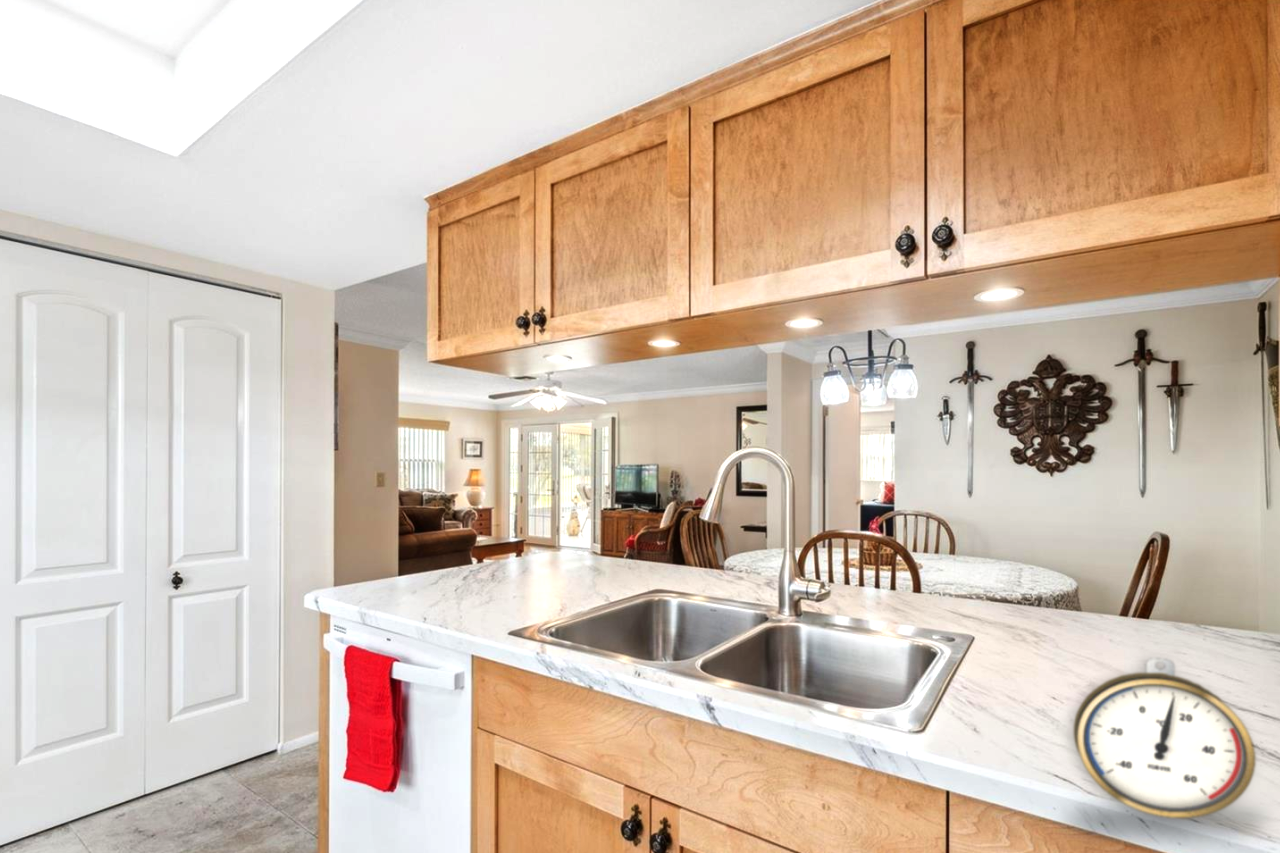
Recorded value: 12 °C
